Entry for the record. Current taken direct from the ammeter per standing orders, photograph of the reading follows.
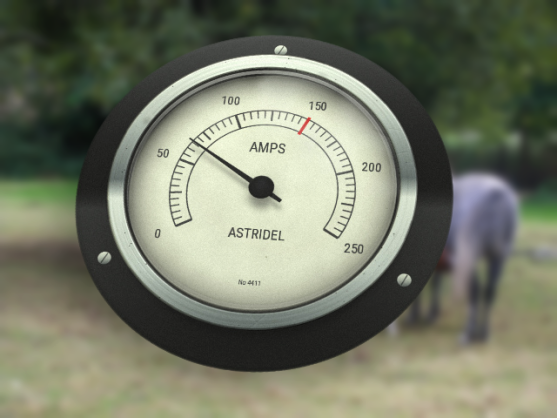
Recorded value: 65 A
